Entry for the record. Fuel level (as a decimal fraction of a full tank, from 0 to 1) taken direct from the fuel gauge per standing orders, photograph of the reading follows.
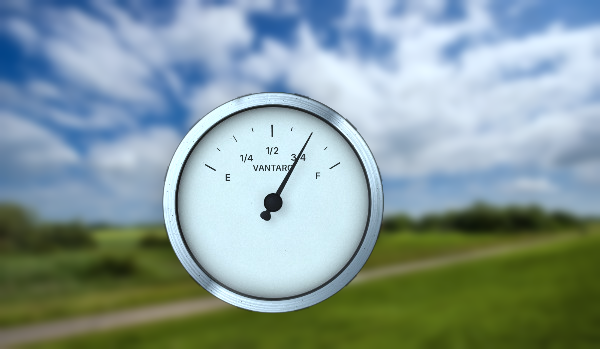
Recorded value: 0.75
